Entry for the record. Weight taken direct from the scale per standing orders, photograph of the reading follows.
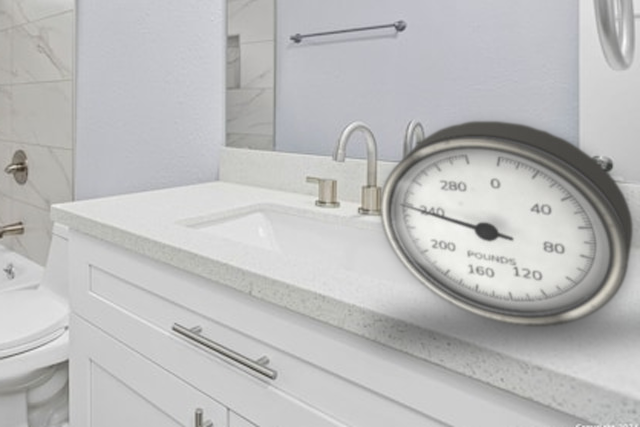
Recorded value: 240 lb
